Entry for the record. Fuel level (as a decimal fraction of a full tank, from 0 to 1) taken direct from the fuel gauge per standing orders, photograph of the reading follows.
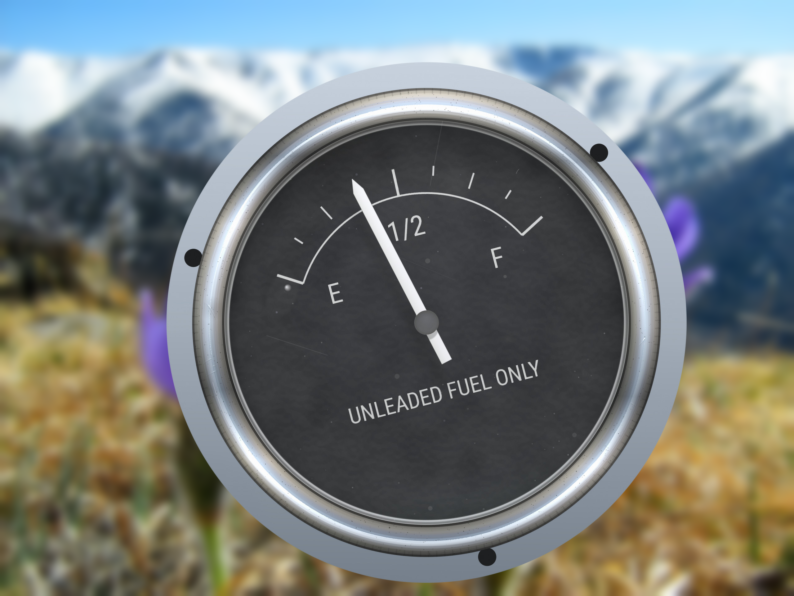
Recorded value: 0.375
